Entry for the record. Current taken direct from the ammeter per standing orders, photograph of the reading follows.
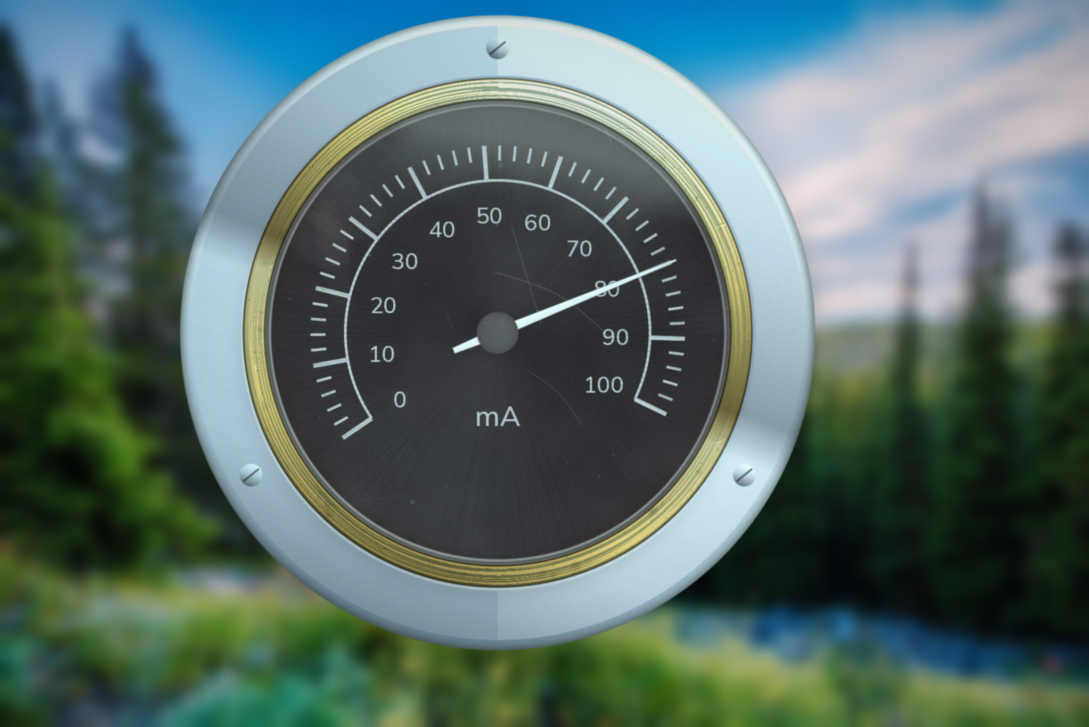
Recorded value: 80 mA
